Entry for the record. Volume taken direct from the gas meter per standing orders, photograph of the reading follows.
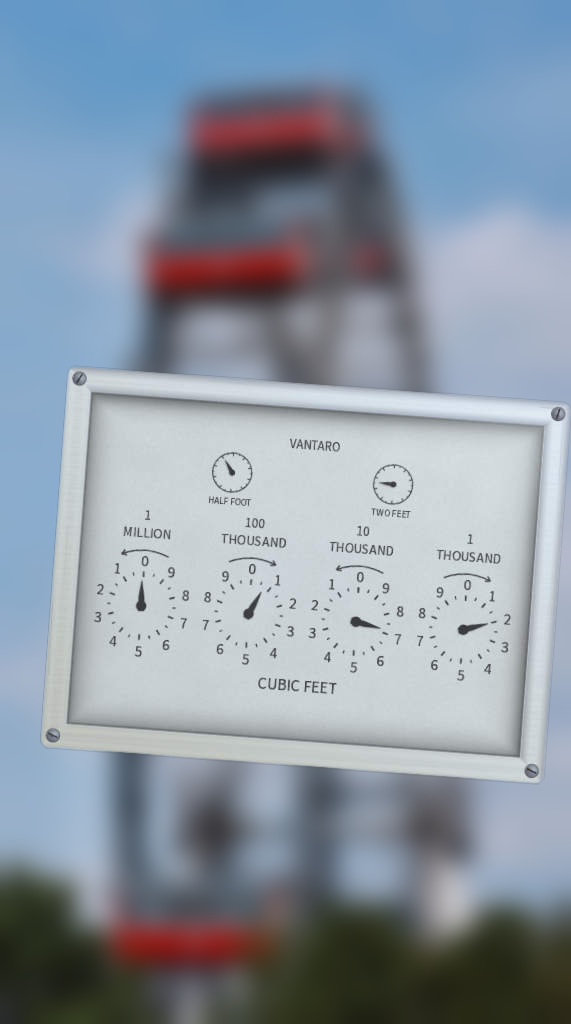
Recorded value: 7200 ft³
